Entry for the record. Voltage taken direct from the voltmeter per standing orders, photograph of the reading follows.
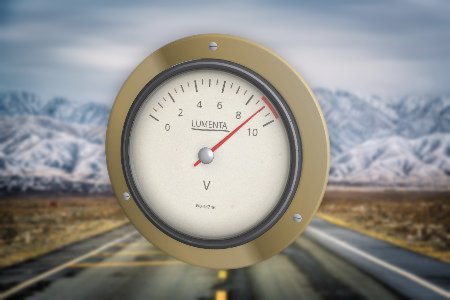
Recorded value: 9 V
